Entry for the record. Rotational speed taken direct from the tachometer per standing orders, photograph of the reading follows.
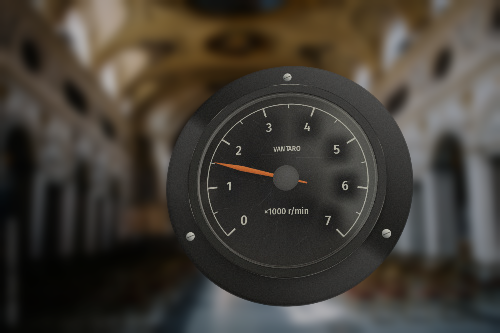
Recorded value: 1500 rpm
